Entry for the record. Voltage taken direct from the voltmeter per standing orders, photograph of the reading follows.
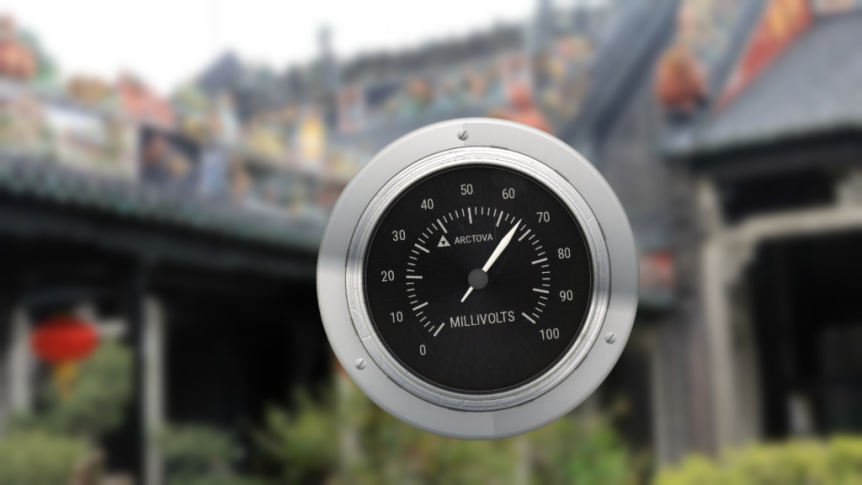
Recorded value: 66 mV
